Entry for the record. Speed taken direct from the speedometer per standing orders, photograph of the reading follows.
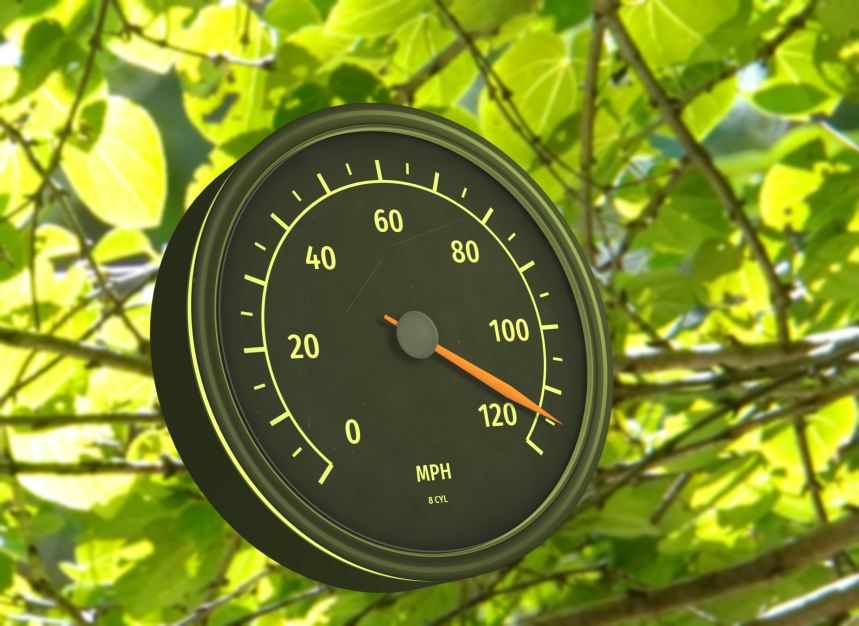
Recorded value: 115 mph
